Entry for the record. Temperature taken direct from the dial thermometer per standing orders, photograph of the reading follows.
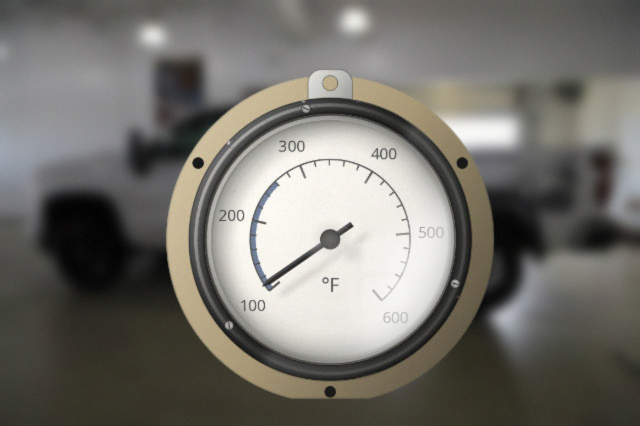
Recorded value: 110 °F
